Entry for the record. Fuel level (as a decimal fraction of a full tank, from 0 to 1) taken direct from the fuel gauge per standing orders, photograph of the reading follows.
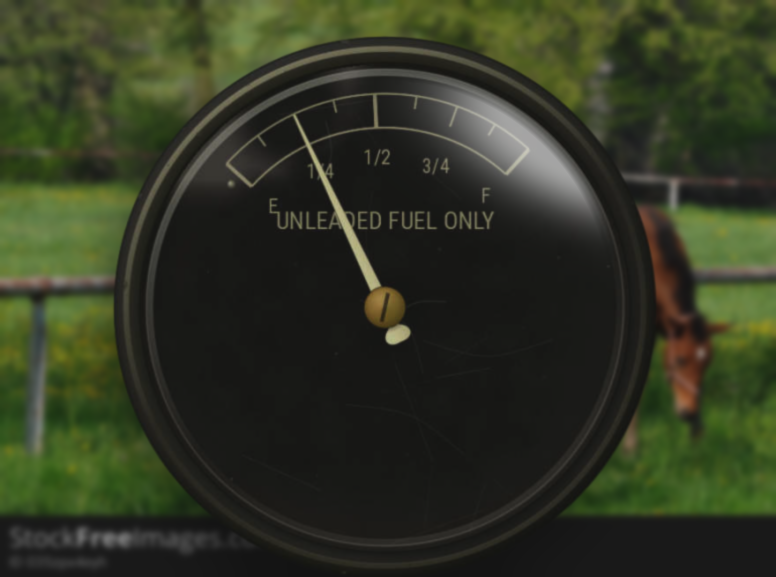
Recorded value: 0.25
